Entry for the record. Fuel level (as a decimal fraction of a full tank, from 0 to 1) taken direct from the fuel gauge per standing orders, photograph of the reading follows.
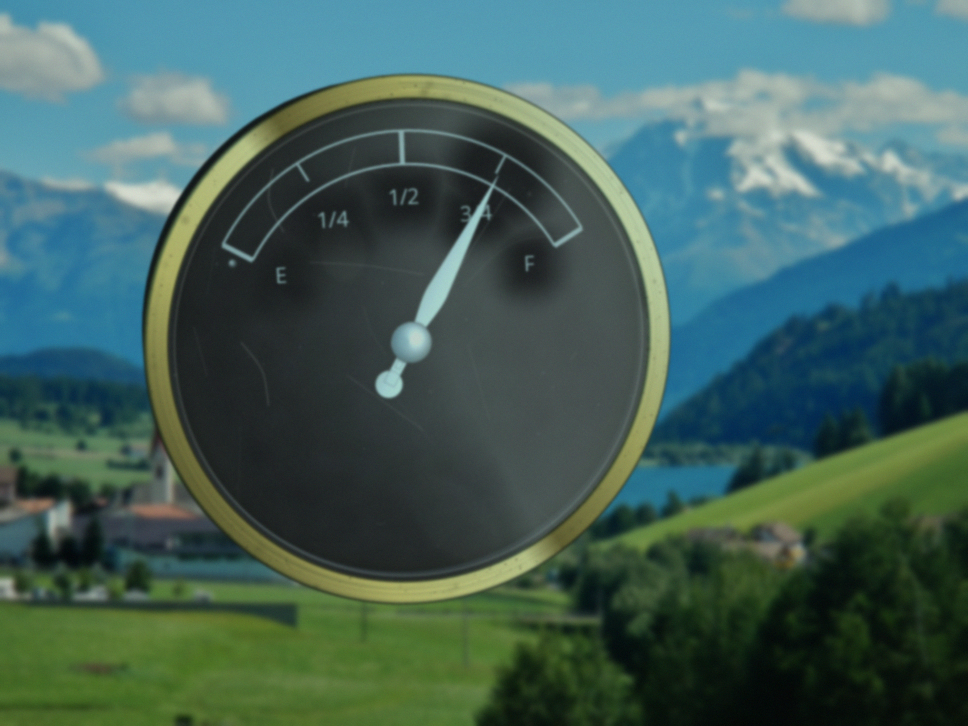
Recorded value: 0.75
